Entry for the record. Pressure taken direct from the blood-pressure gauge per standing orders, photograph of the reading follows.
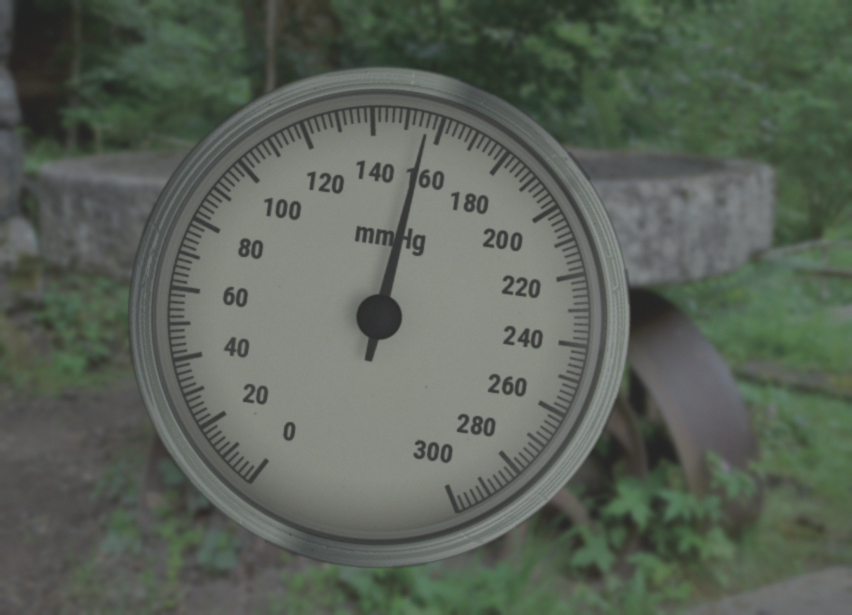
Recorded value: 156 mmHg
